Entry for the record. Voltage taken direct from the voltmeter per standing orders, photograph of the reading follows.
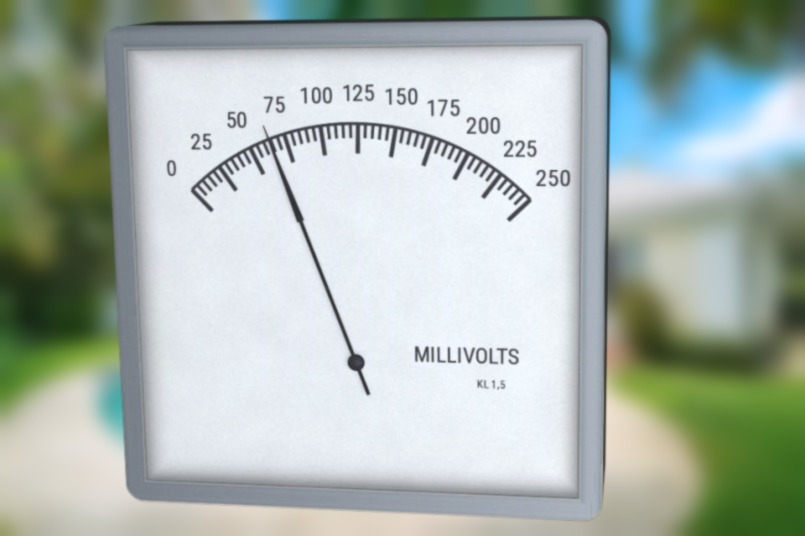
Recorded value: 65 mV
